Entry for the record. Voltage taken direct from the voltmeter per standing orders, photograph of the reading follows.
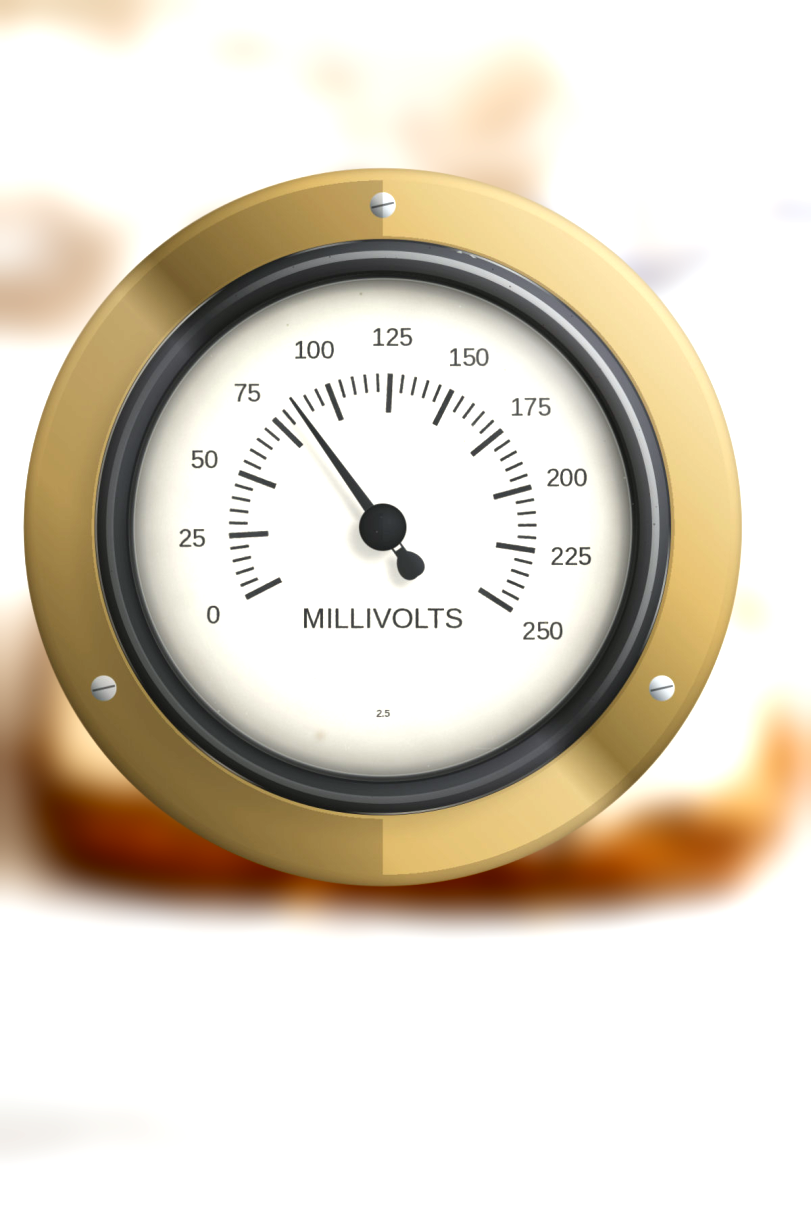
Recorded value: 85 mV
